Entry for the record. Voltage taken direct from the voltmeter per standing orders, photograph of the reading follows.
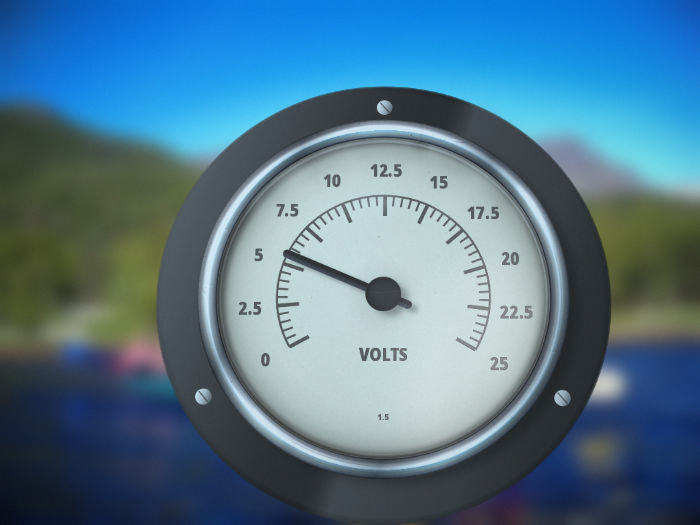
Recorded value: 5.5 V
